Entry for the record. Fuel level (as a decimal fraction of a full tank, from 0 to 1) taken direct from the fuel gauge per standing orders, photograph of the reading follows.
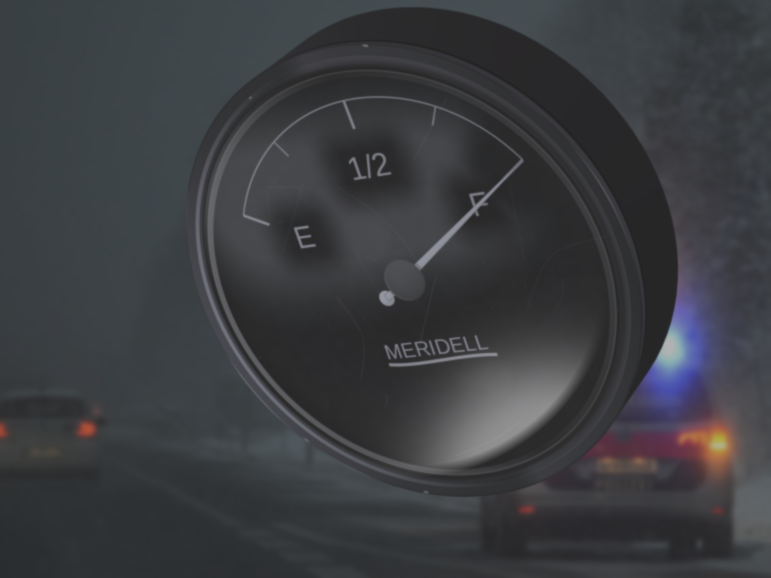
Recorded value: 1
